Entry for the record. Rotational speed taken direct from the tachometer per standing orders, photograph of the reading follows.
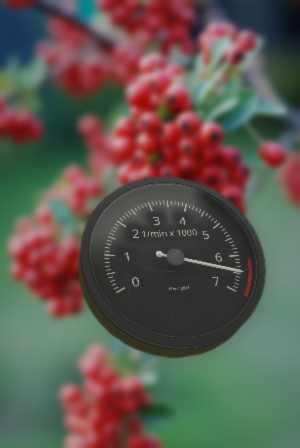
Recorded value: 6500 rpm
